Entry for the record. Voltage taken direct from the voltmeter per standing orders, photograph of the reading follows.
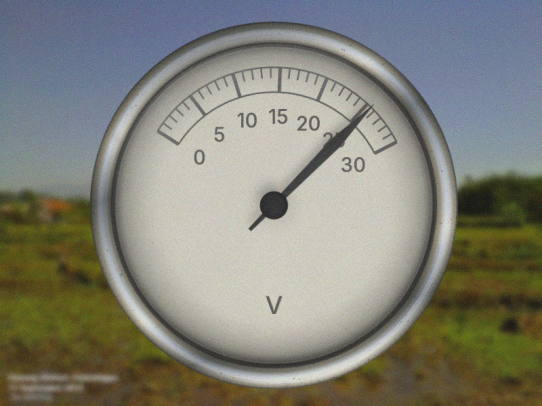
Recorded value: 25.5 V
